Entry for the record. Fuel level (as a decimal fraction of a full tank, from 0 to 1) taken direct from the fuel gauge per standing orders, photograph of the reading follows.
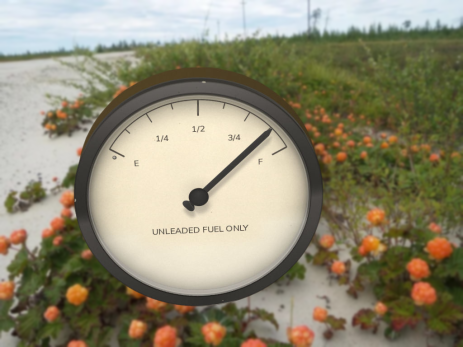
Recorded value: 0.875
